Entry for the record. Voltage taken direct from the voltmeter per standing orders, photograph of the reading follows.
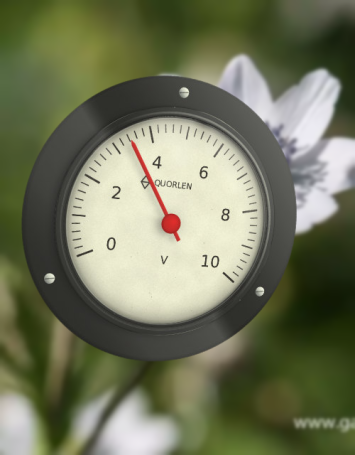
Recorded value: 3.4 V
